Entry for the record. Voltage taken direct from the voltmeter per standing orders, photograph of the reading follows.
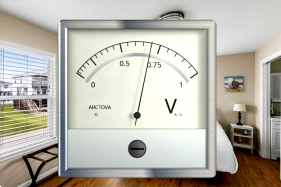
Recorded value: 0.7 V
